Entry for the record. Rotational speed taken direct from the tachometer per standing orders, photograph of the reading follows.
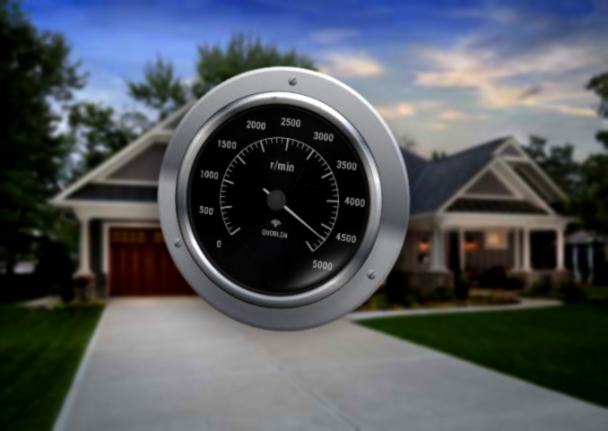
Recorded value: 4700 rpm
